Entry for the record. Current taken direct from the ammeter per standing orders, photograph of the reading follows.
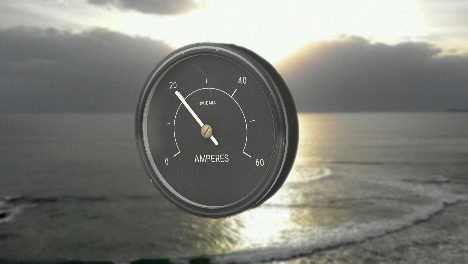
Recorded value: 20 A
